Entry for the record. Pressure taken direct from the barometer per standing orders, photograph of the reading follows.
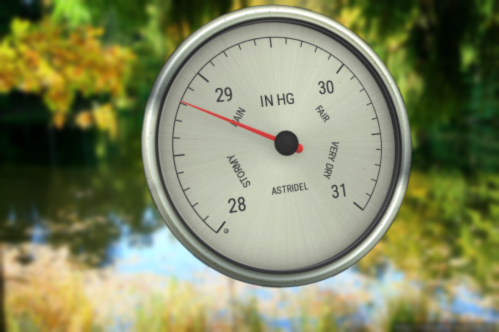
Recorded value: 28.8 inHg
